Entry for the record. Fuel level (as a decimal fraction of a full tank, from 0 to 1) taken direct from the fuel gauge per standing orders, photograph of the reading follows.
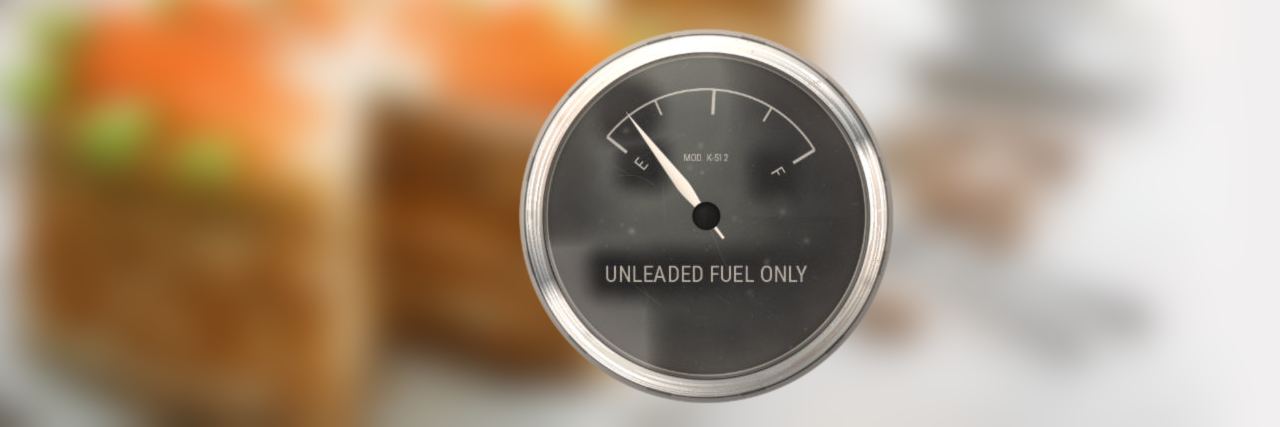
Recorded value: 0.125
